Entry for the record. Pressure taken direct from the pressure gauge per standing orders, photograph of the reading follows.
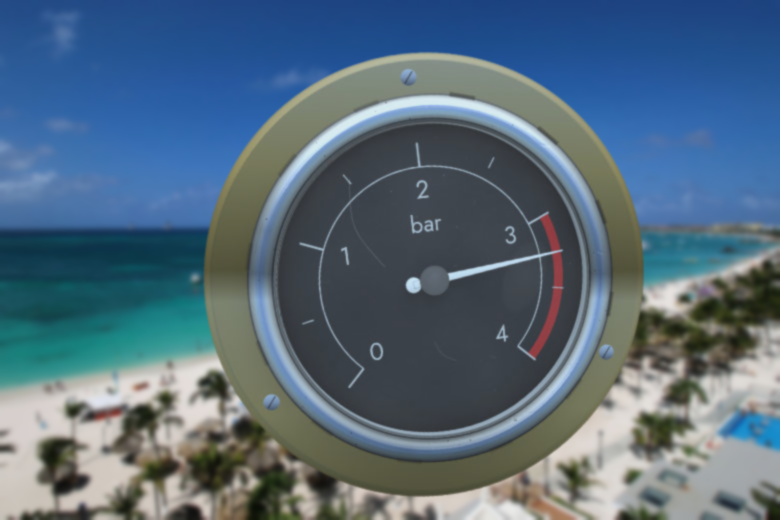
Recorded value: 3.25 bar
